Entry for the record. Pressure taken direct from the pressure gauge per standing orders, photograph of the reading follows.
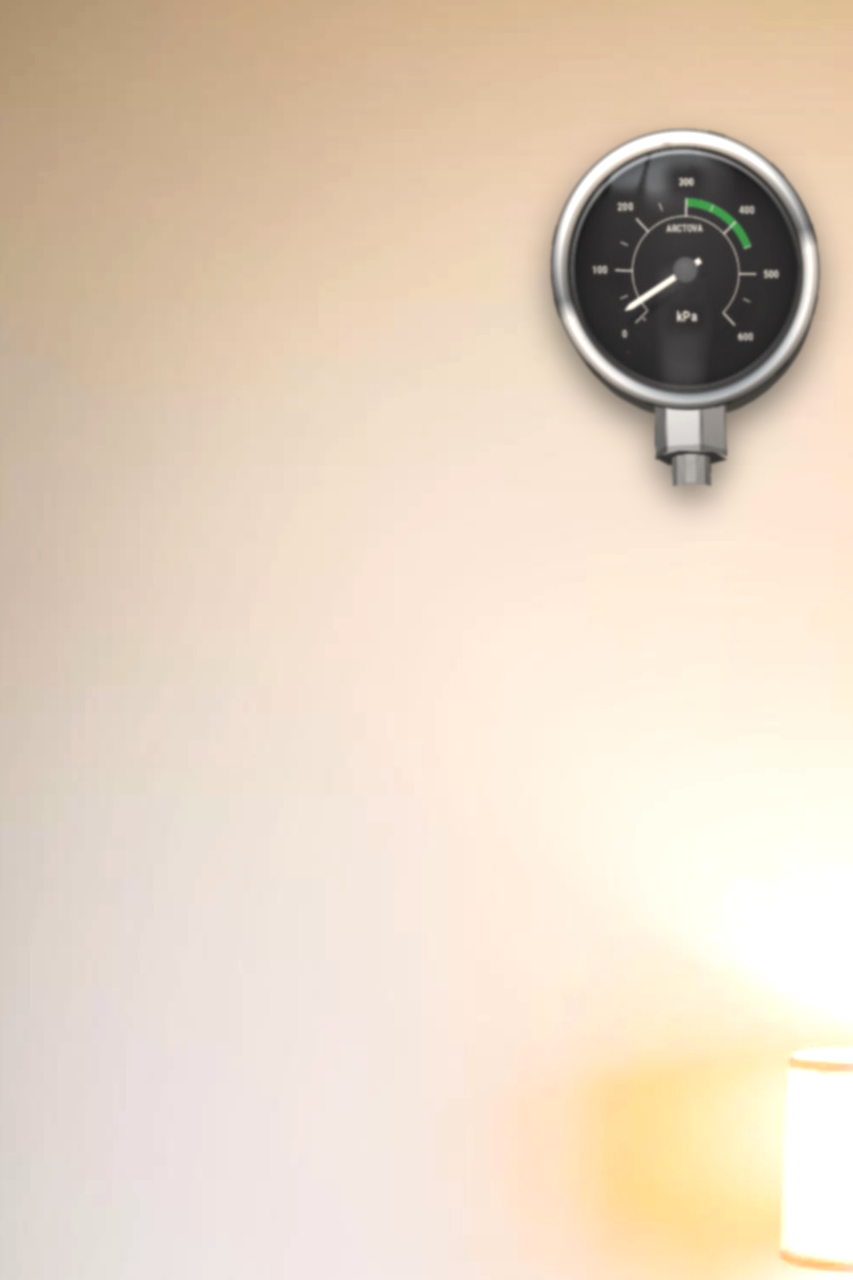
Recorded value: 25 kPa
